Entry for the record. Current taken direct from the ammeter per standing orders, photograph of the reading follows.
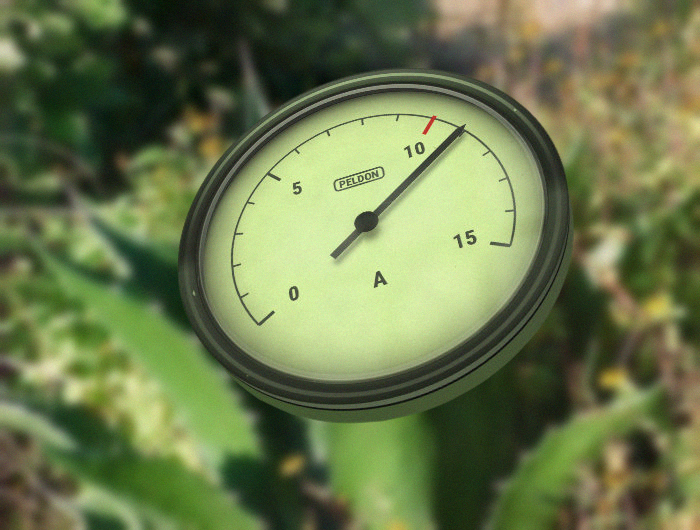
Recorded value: 11 A
